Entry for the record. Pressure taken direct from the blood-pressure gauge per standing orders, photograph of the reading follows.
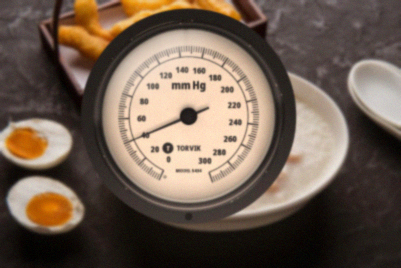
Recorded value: 40 mmHg
